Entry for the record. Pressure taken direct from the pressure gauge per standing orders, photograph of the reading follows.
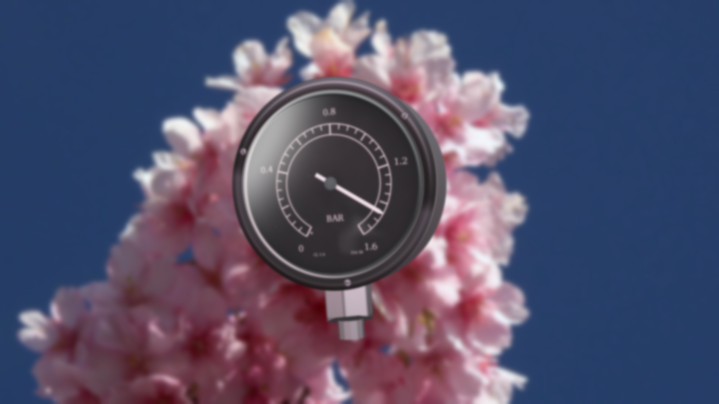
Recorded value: 1.45 bar
